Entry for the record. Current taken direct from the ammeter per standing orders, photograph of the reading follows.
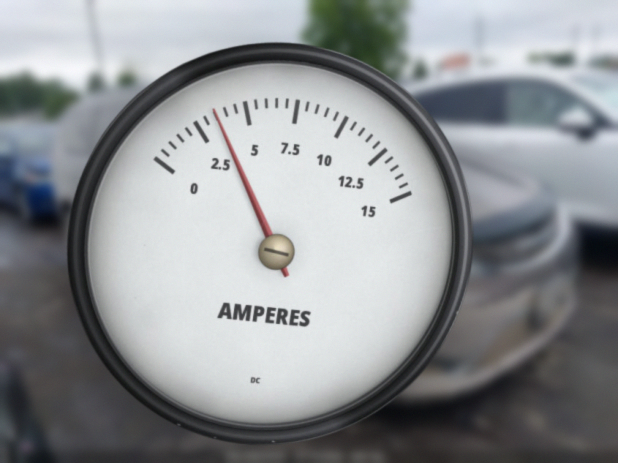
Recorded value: 3.5 A
